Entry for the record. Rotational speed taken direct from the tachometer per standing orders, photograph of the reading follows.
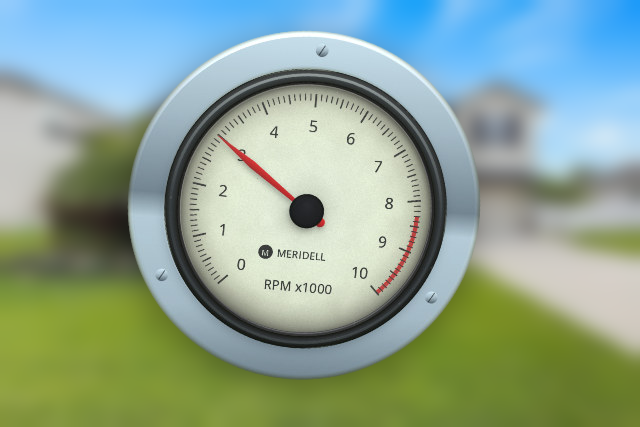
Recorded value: 3000 rpm
